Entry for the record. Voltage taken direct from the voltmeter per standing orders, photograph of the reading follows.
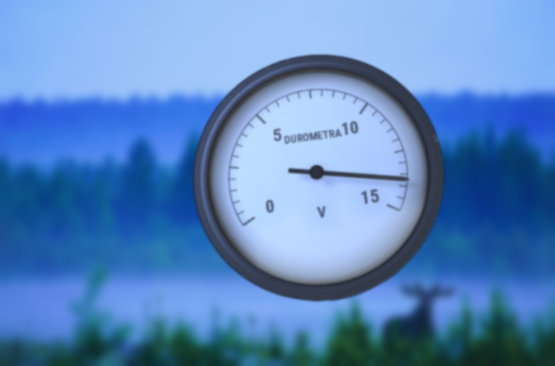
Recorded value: 13.75 V
